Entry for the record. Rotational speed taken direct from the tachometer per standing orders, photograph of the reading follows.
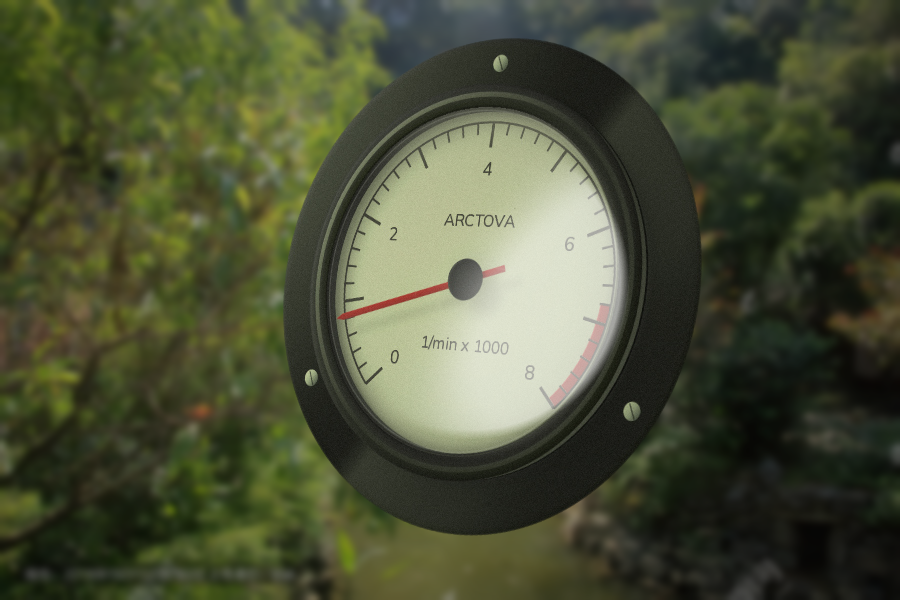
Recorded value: 800 rpm
